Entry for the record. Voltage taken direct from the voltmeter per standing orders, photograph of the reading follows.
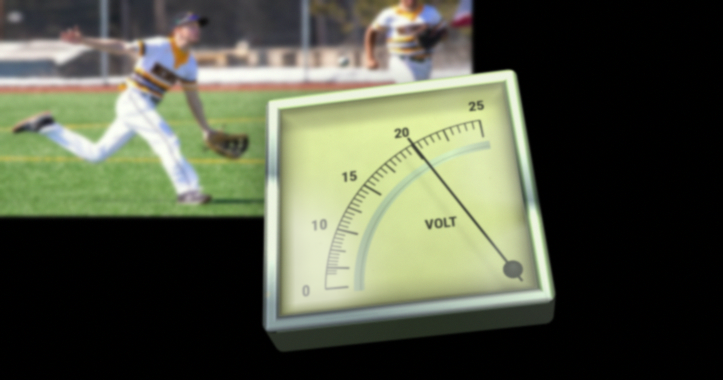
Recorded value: 20 V
